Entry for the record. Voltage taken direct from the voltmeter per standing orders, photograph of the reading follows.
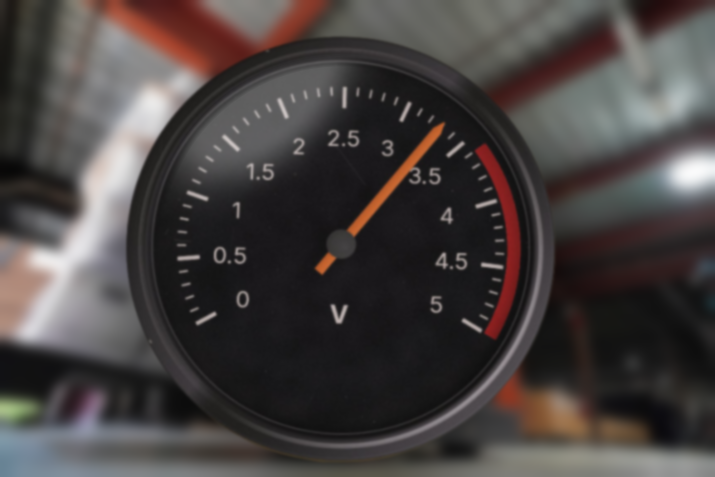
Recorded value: 3.3 V
